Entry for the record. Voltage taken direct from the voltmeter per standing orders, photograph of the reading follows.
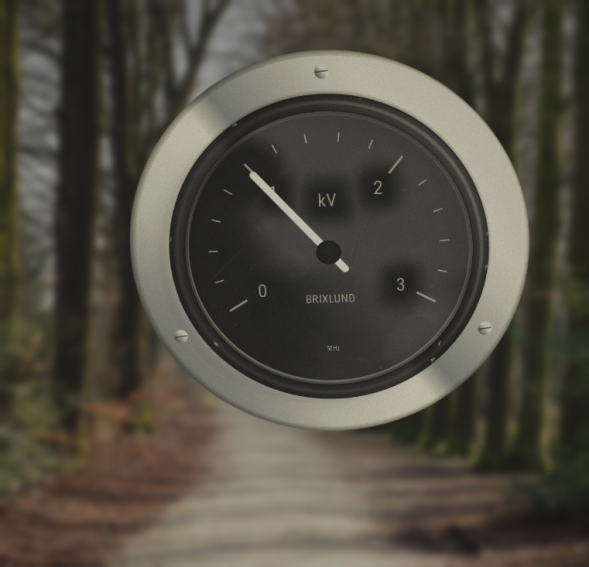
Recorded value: 1 kV
